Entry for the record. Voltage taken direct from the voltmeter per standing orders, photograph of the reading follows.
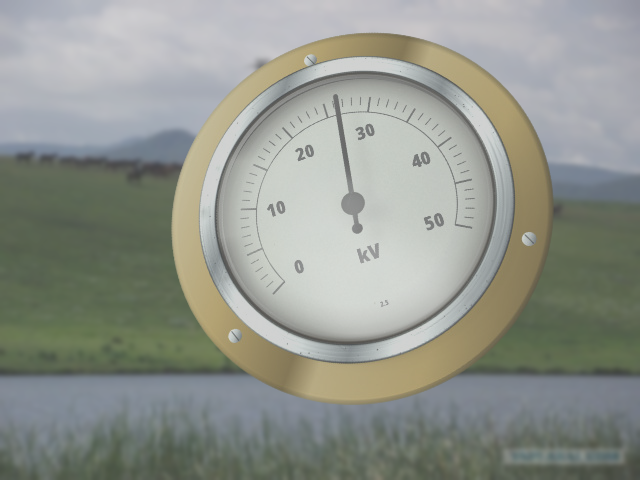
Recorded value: 26.5 kV
